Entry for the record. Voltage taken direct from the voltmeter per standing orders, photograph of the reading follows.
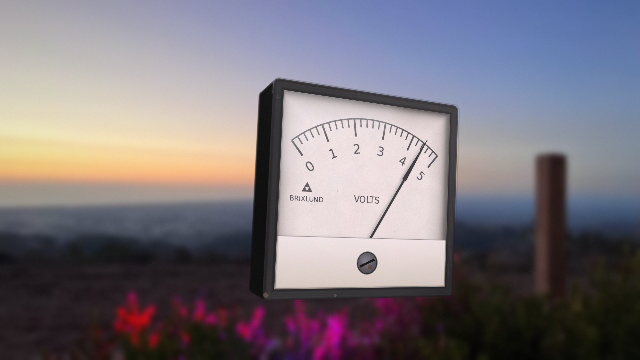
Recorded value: 4.4 V
